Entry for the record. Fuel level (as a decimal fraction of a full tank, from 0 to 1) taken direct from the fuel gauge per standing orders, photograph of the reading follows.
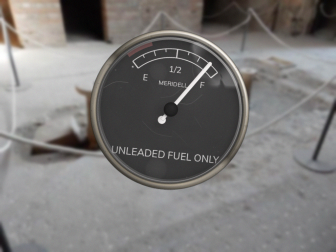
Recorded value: 0.875
